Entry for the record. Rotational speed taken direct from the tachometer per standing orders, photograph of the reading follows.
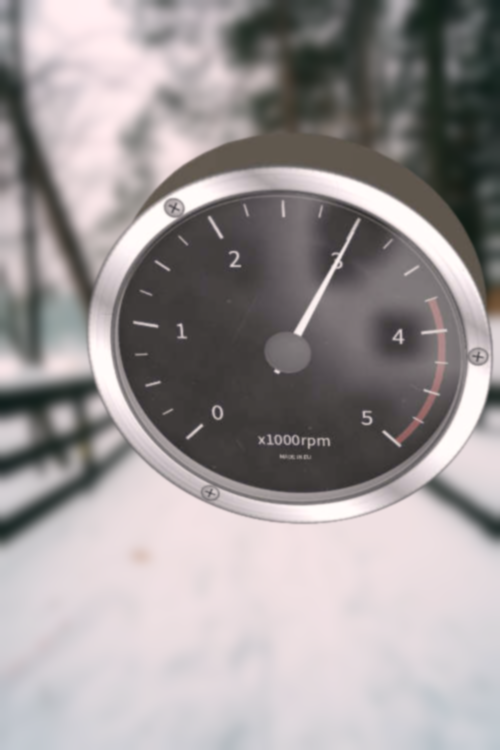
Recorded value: 3000 rpm
